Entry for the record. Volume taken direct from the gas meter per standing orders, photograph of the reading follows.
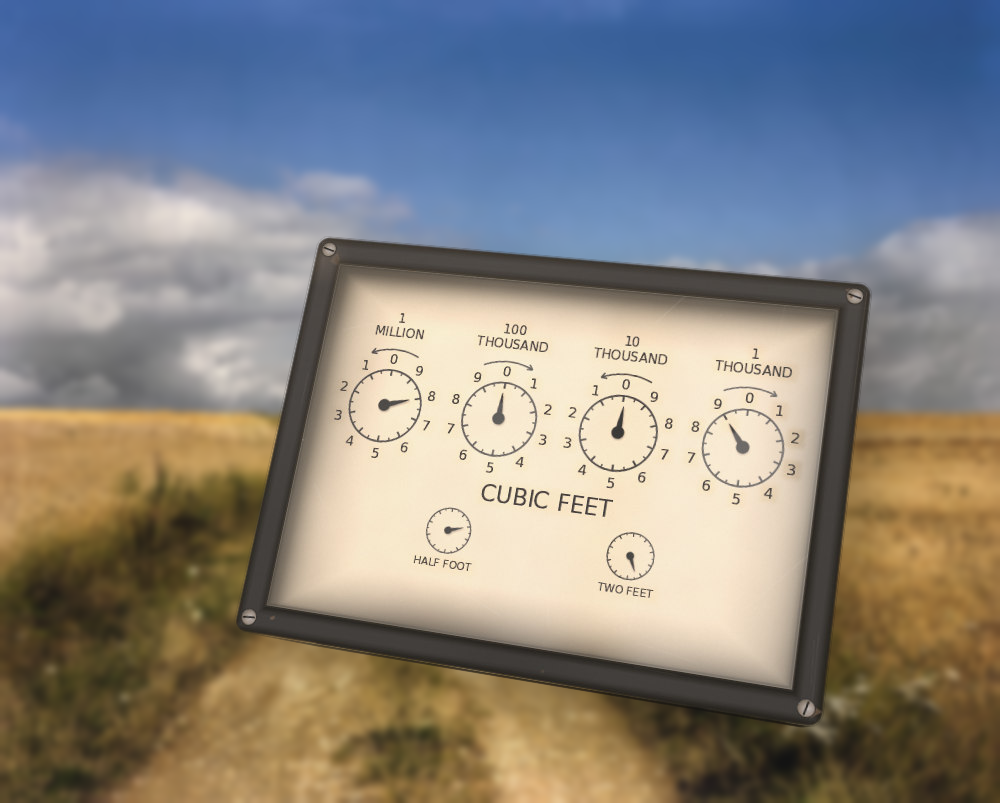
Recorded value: 799900 ft³
